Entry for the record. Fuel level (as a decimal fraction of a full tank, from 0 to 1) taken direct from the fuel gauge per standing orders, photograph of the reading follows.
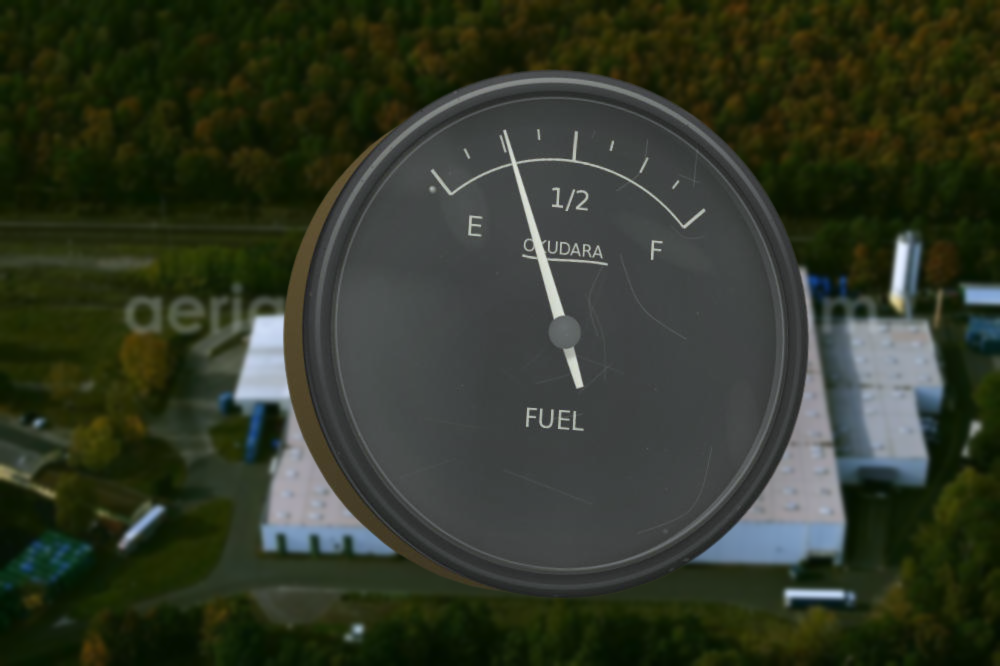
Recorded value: 0.25
